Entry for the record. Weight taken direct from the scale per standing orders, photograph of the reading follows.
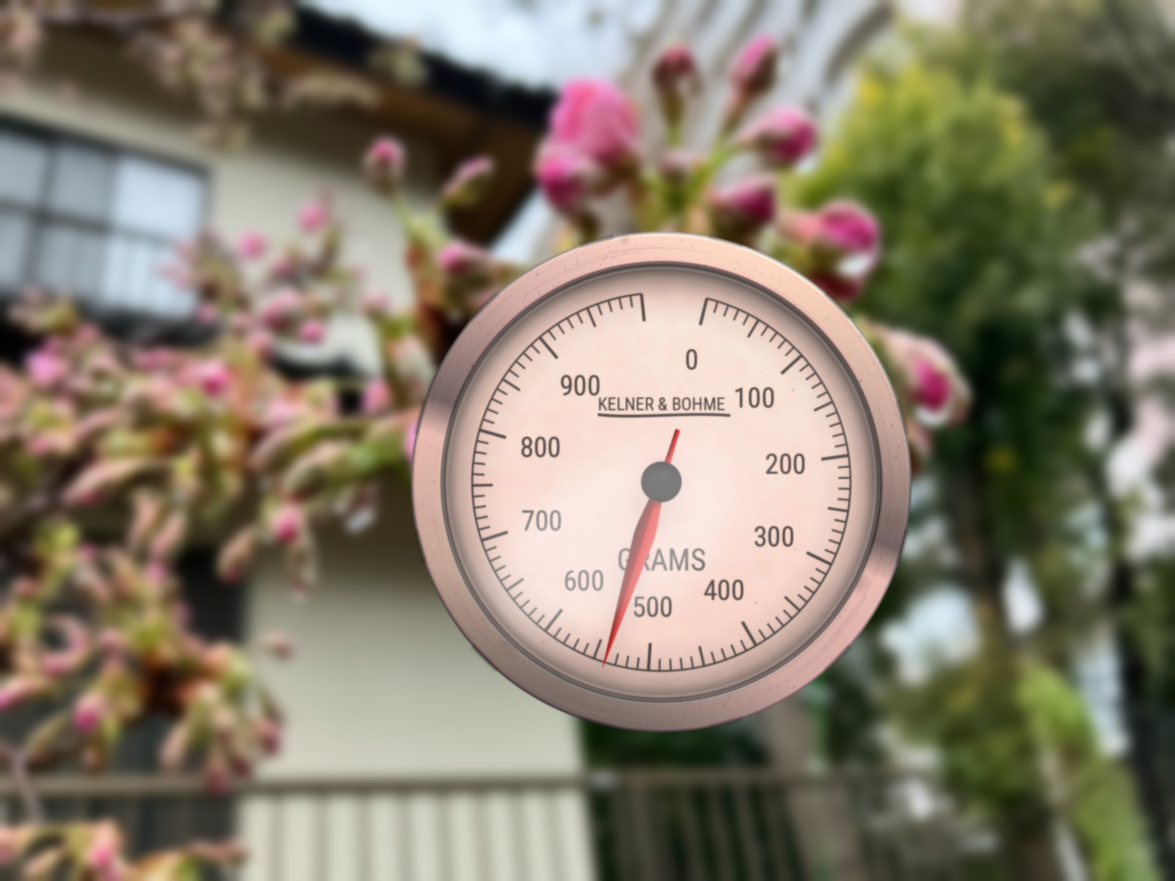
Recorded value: 540 g
